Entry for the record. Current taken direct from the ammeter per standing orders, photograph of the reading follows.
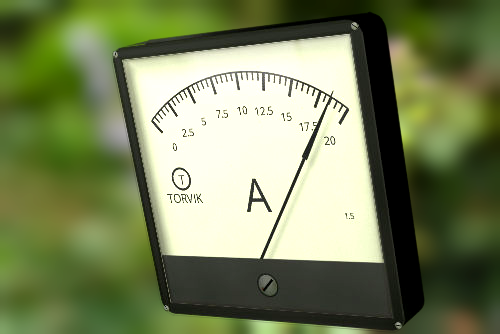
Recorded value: 18.5 A
